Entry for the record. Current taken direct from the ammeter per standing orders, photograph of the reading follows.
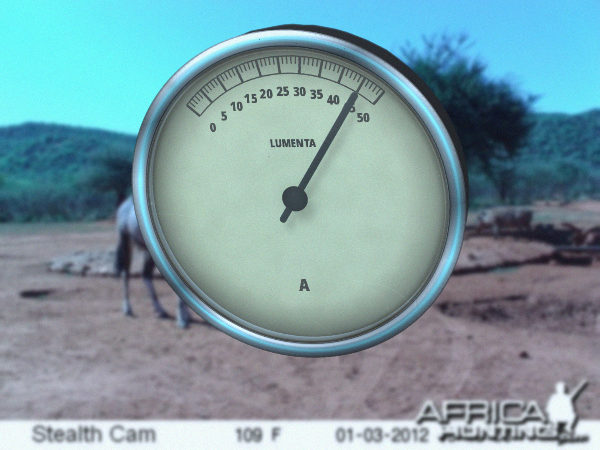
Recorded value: 45 A
